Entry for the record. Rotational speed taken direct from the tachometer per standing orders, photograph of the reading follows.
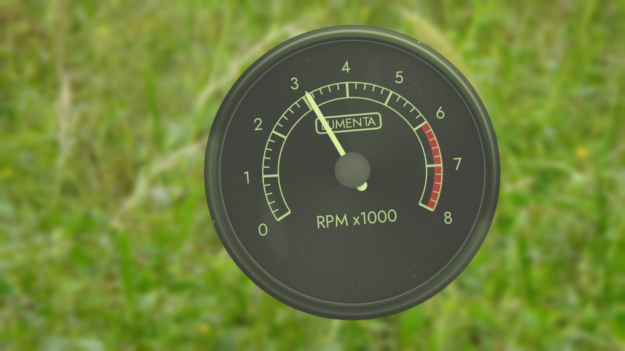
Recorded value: 3100 rpm
